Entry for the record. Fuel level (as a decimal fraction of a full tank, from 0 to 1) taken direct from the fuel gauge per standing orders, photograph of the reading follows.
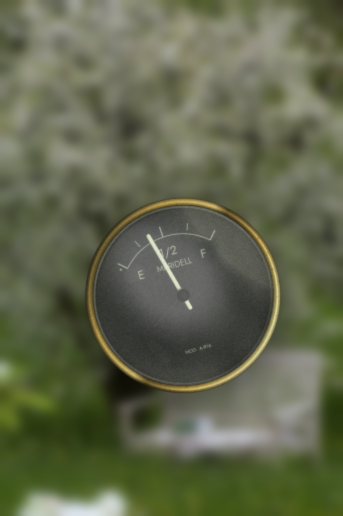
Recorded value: 0.375
